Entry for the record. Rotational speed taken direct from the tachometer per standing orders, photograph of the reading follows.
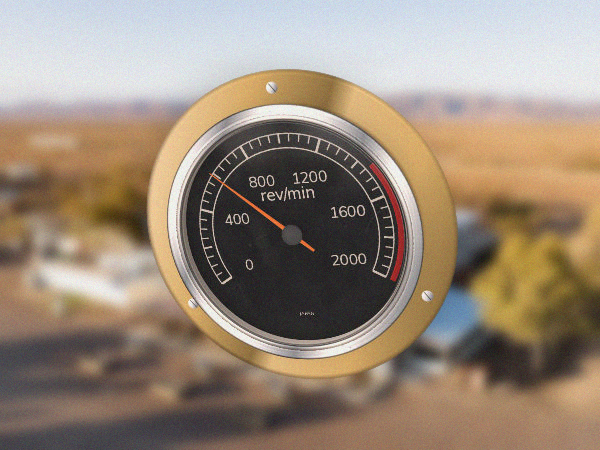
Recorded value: 600 rpm
